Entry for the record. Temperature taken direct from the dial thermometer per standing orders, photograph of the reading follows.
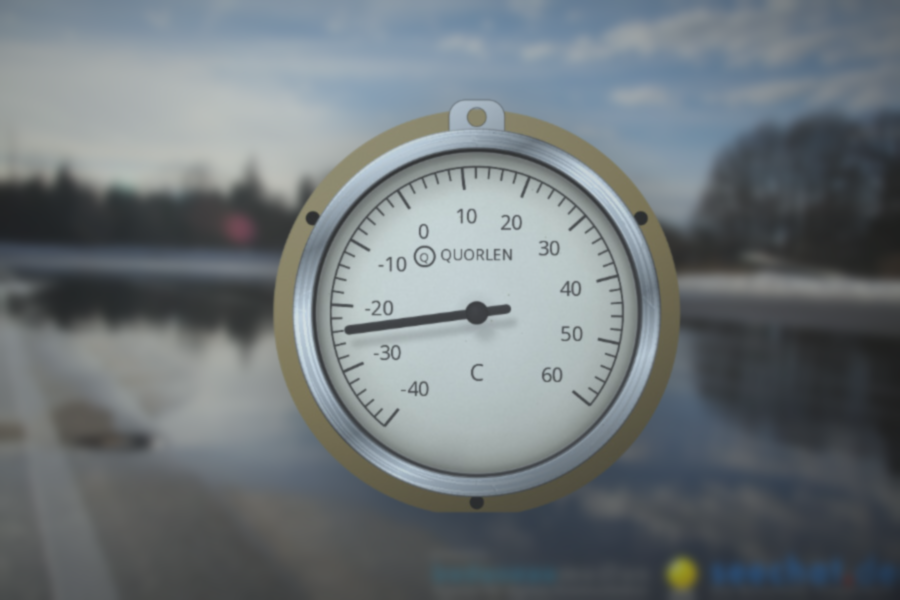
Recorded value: -24 °C
